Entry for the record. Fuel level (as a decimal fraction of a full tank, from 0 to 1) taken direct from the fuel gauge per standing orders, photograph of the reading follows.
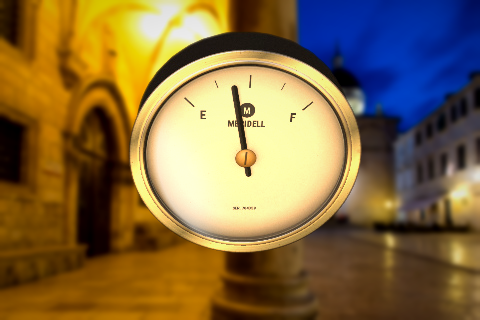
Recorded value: 0.375
